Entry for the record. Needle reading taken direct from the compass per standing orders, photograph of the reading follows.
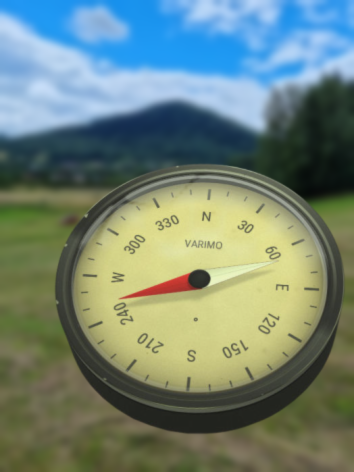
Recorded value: 250 °
